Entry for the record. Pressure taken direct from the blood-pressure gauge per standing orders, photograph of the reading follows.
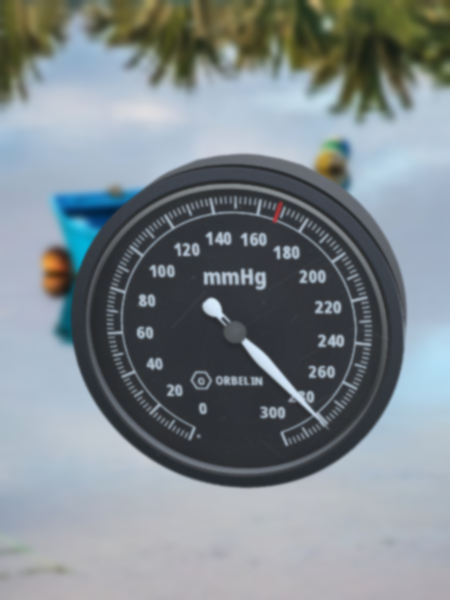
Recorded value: 280 mmHg
